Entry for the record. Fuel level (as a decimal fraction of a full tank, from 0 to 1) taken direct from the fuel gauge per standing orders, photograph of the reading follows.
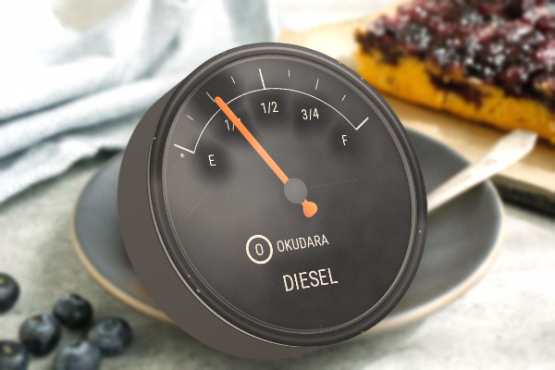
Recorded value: 0.25
